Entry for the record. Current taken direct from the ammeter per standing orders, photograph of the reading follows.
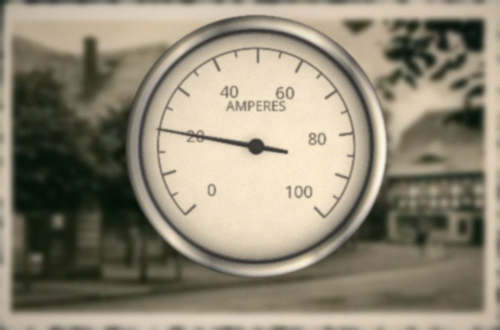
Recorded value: 20 A
